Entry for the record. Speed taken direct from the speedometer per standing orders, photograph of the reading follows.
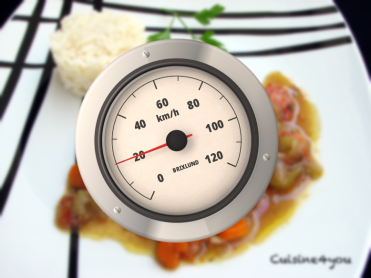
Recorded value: 20 km/h
